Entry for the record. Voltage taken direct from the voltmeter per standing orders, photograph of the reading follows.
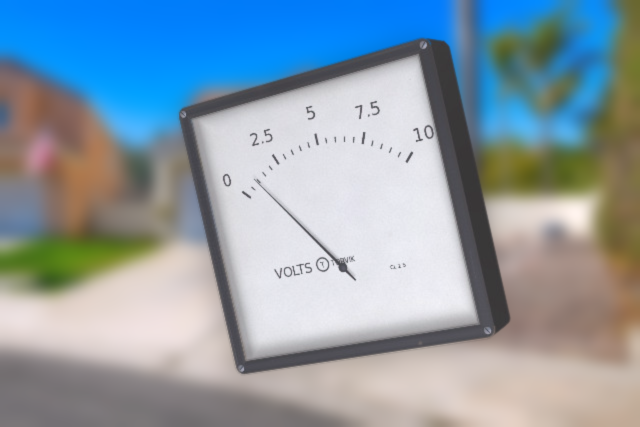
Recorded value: 1 V
